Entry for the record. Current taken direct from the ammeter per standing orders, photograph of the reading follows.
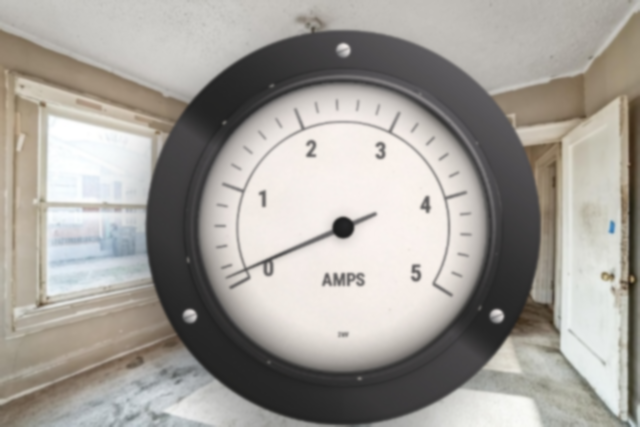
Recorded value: 0.1 A
